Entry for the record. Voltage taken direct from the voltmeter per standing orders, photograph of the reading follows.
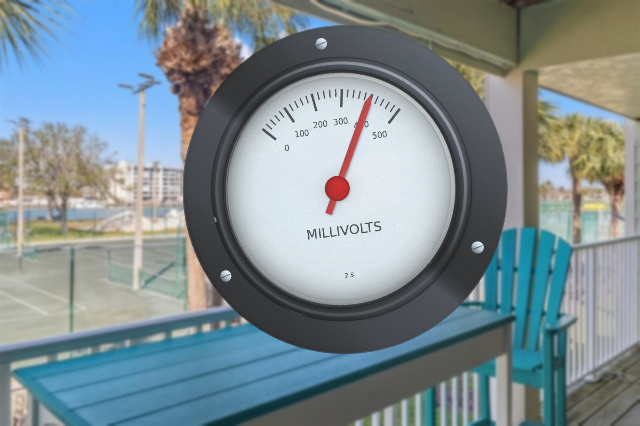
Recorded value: 400 mV
